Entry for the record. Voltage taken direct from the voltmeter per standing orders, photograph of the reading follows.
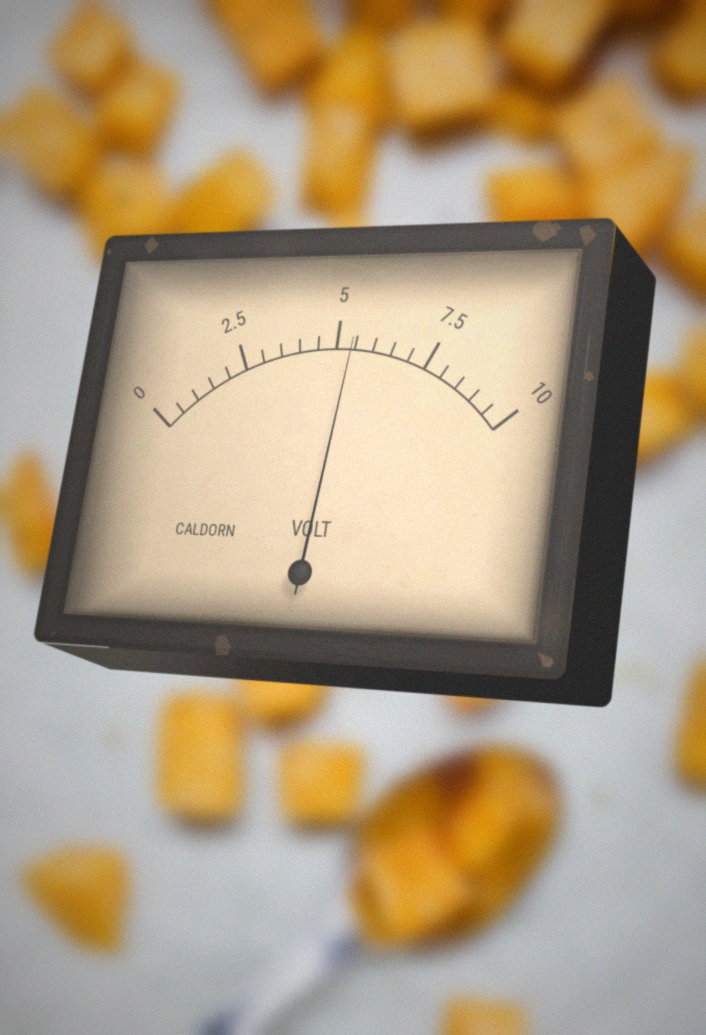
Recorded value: 5.5 V
